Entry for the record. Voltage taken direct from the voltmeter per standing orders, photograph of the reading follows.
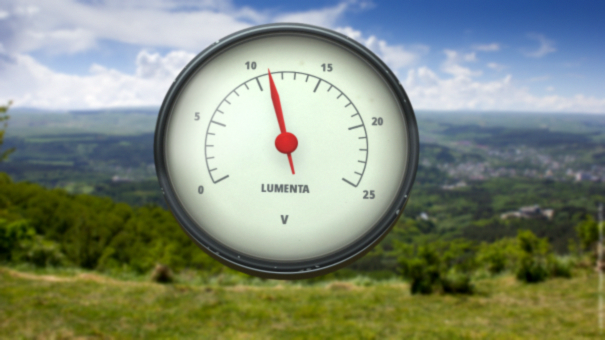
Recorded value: 11 V
